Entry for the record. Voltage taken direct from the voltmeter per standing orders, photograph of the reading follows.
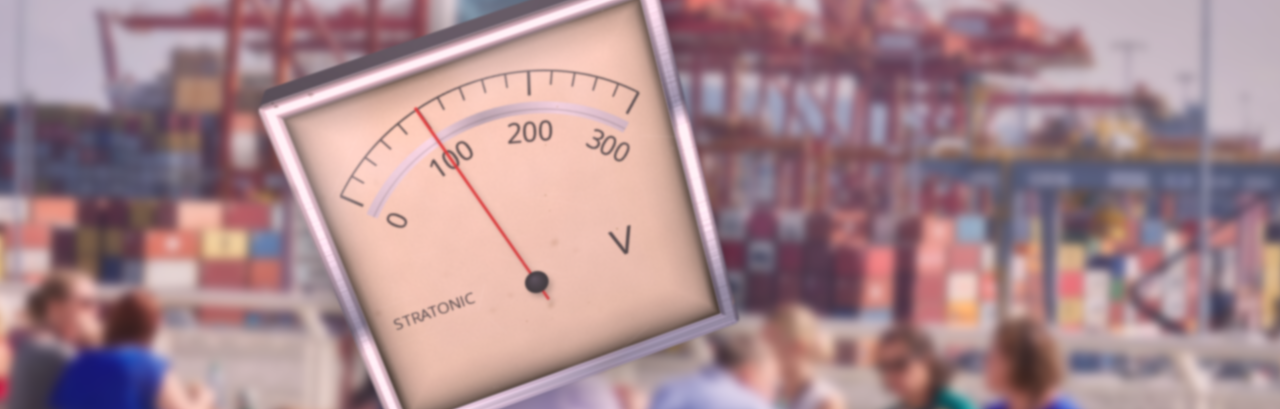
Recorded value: 100 V
